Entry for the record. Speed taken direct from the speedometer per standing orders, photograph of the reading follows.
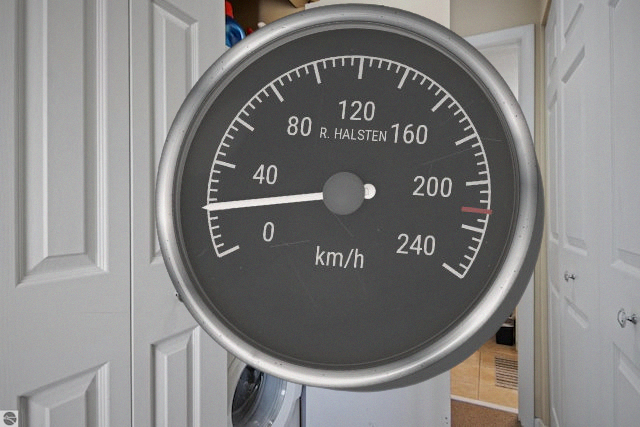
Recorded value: 20 km/h
